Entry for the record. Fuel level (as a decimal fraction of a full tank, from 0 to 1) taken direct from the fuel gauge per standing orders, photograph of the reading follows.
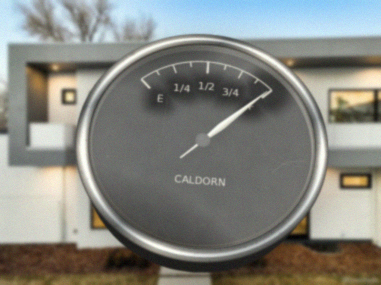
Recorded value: 1
